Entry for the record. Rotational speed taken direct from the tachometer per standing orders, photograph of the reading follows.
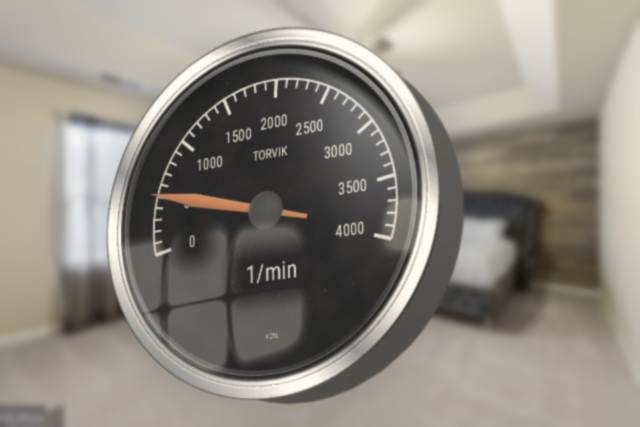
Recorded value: 500 rpm
